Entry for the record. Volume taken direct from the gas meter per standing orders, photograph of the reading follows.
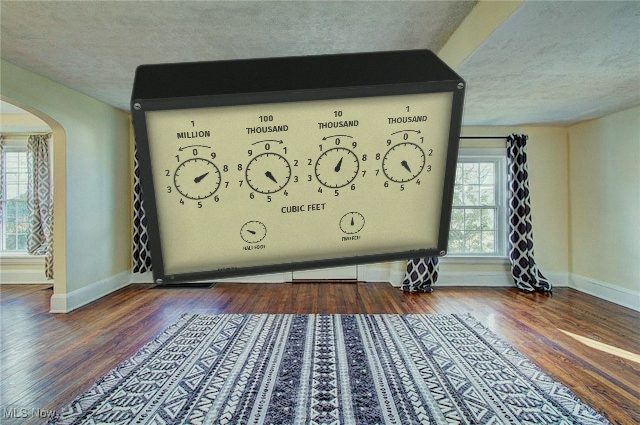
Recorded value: 839400 ft³
